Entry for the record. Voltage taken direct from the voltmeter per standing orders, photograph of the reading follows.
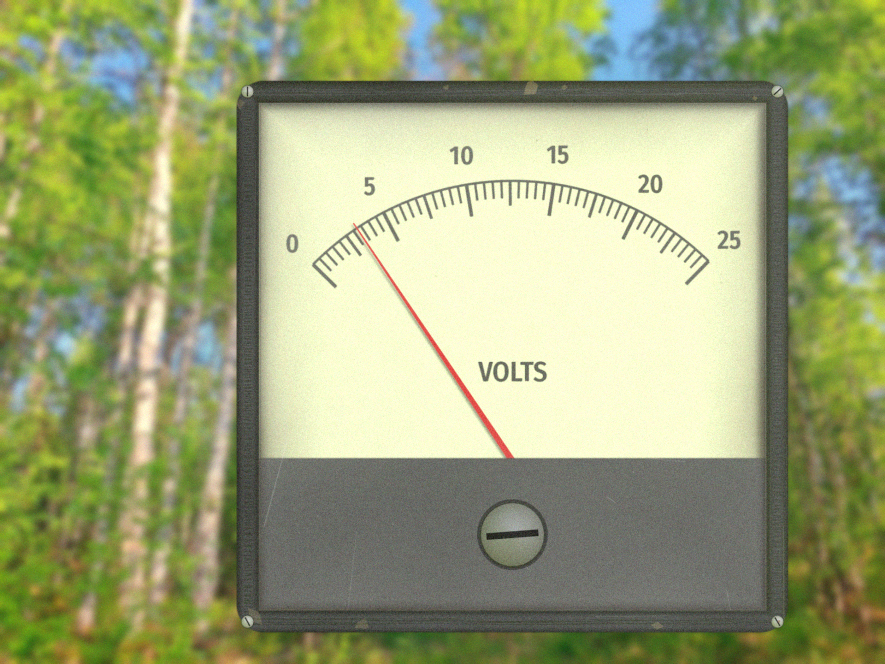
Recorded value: 3.25 V
